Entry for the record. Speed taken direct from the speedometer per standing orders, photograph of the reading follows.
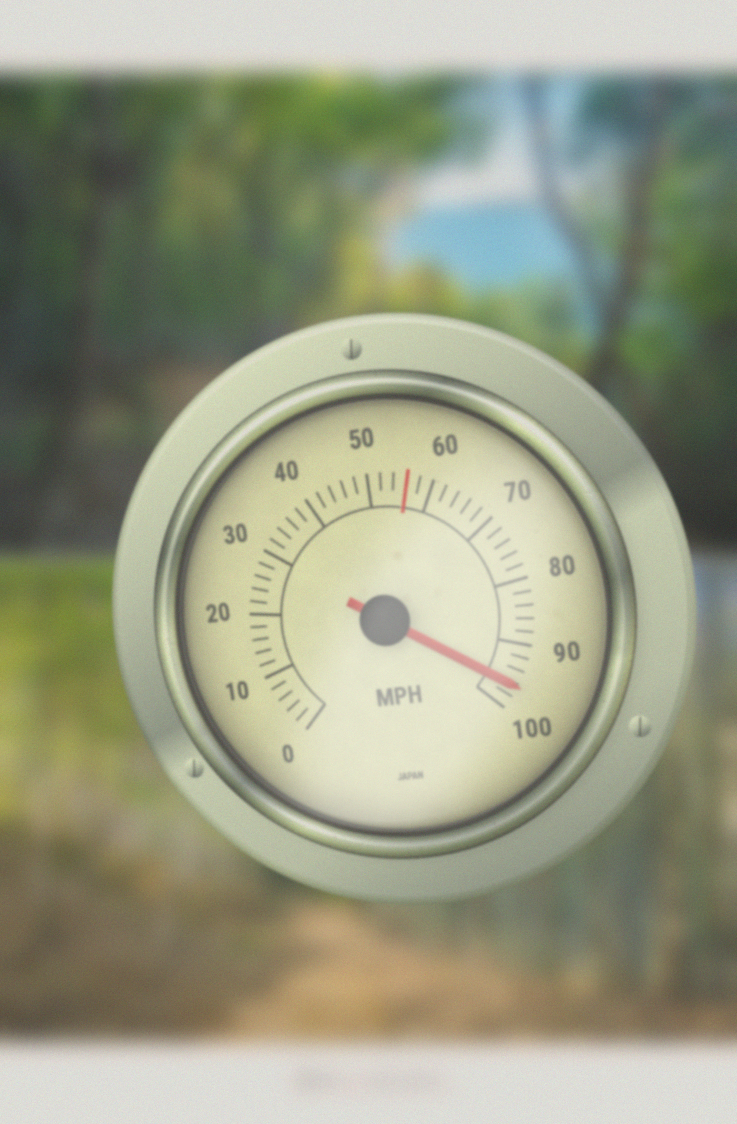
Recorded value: 96 mph
